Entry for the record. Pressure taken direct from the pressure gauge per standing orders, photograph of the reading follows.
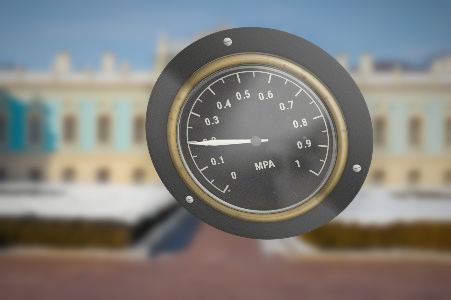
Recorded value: 0.2 MPa
